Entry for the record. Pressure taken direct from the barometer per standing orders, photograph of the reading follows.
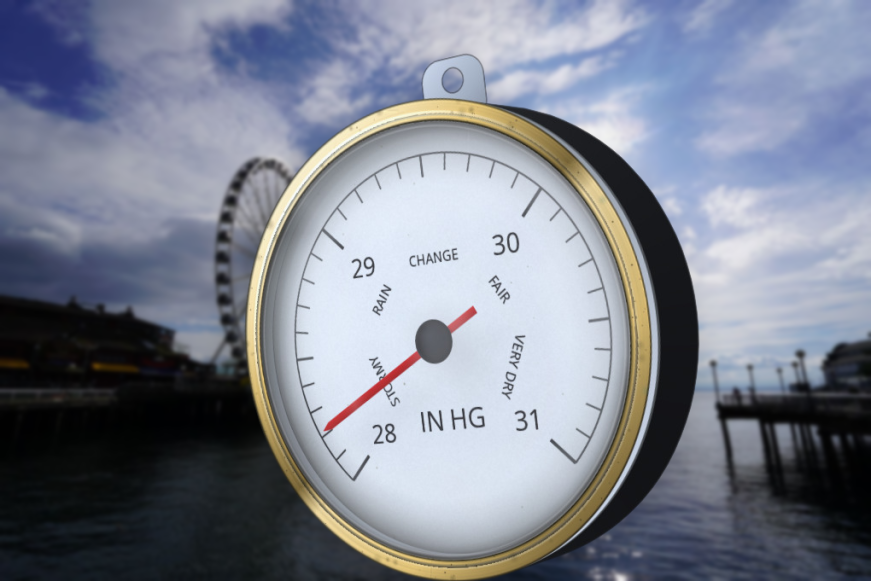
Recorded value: 28.2 inHg
